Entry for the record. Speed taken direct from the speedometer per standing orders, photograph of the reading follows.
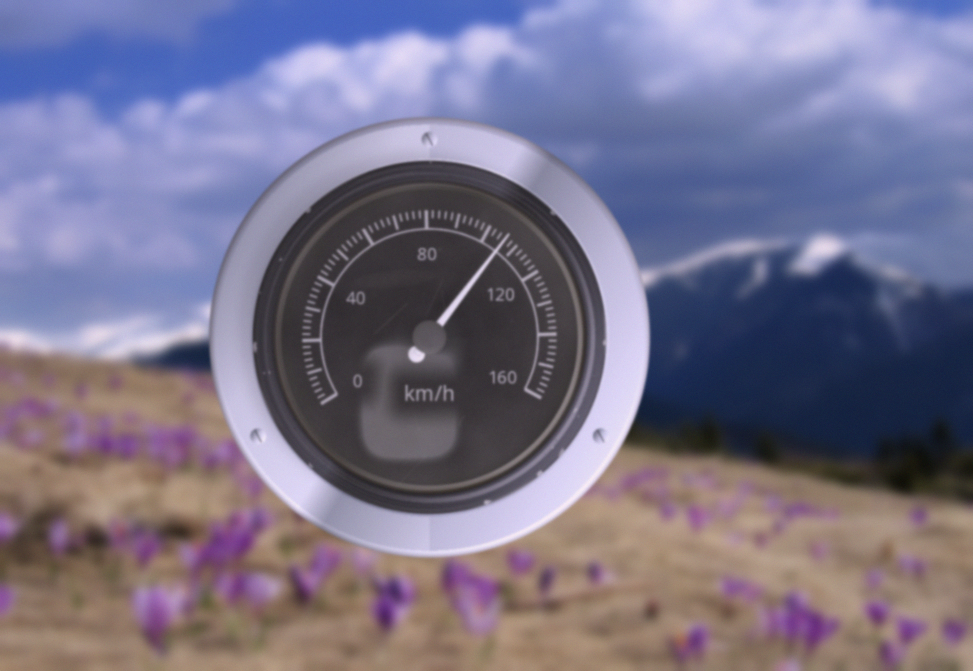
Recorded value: 106 km/h
